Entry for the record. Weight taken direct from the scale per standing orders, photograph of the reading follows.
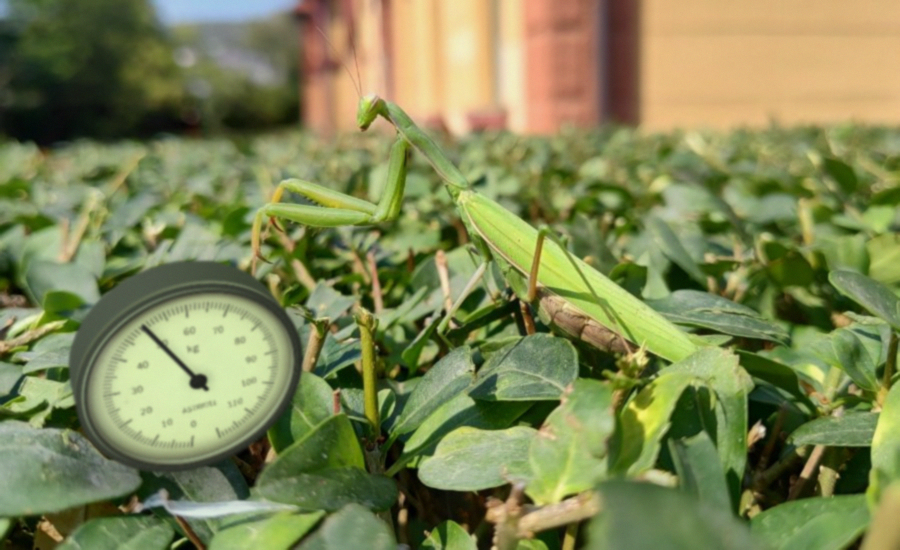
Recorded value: 50 kg
